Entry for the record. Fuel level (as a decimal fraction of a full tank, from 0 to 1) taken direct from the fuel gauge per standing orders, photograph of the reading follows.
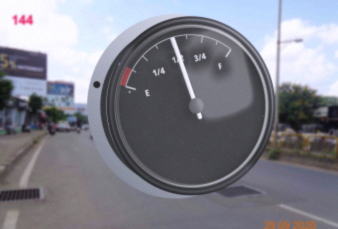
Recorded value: 0.5
